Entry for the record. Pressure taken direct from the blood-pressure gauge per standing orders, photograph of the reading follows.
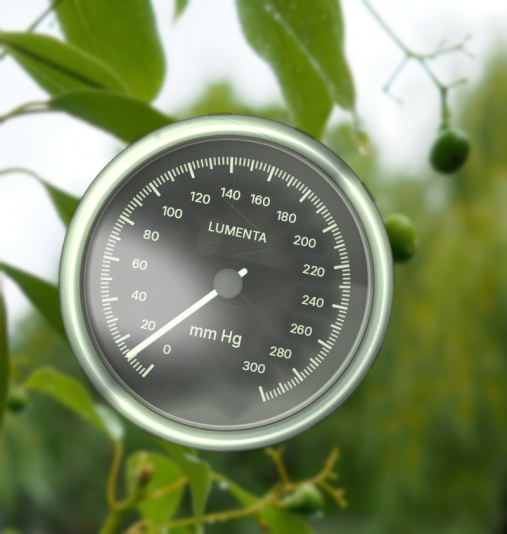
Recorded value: 12 mmHg
